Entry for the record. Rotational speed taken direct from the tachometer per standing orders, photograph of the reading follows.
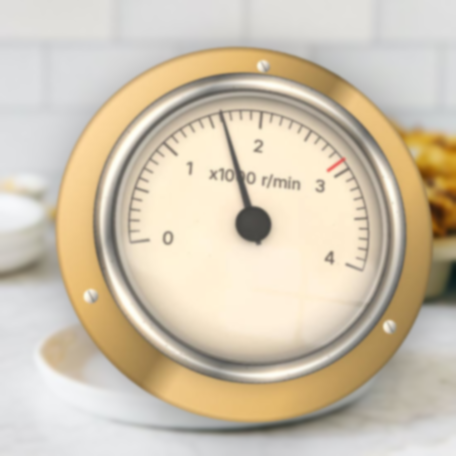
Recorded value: 1600 rpm
